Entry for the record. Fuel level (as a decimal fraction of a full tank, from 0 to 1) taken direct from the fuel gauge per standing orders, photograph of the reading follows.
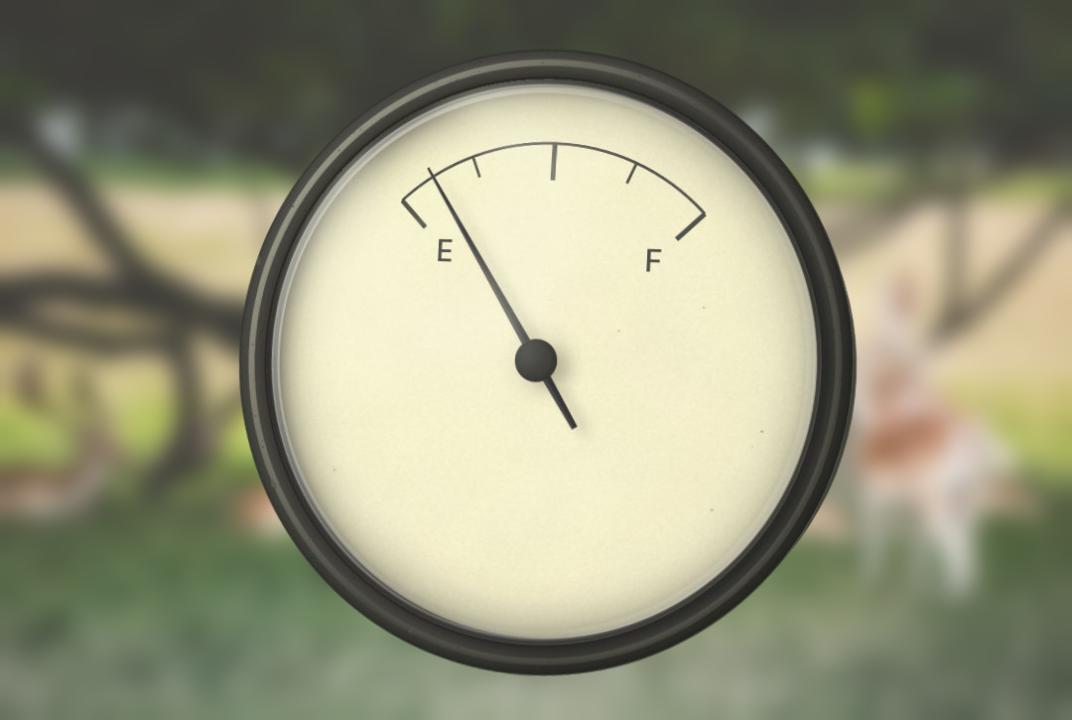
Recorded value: 0.125
